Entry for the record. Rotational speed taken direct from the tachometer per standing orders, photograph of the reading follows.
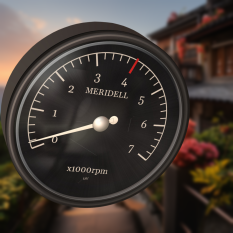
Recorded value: 200 rpm
